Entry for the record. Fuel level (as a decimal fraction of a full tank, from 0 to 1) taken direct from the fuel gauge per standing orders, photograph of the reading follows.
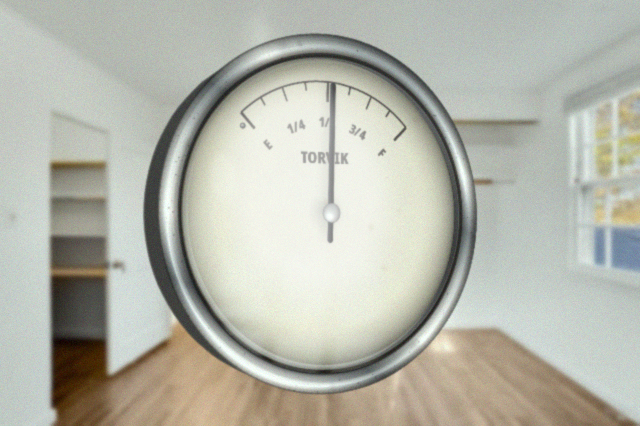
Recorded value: 0.5
